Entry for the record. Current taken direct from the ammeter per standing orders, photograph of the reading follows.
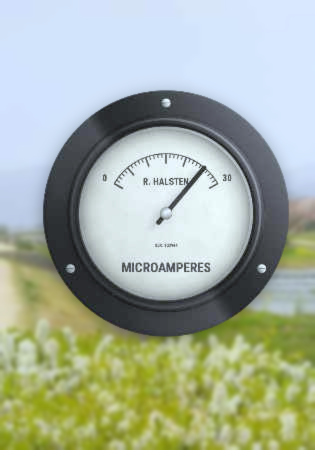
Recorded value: 25 µA
